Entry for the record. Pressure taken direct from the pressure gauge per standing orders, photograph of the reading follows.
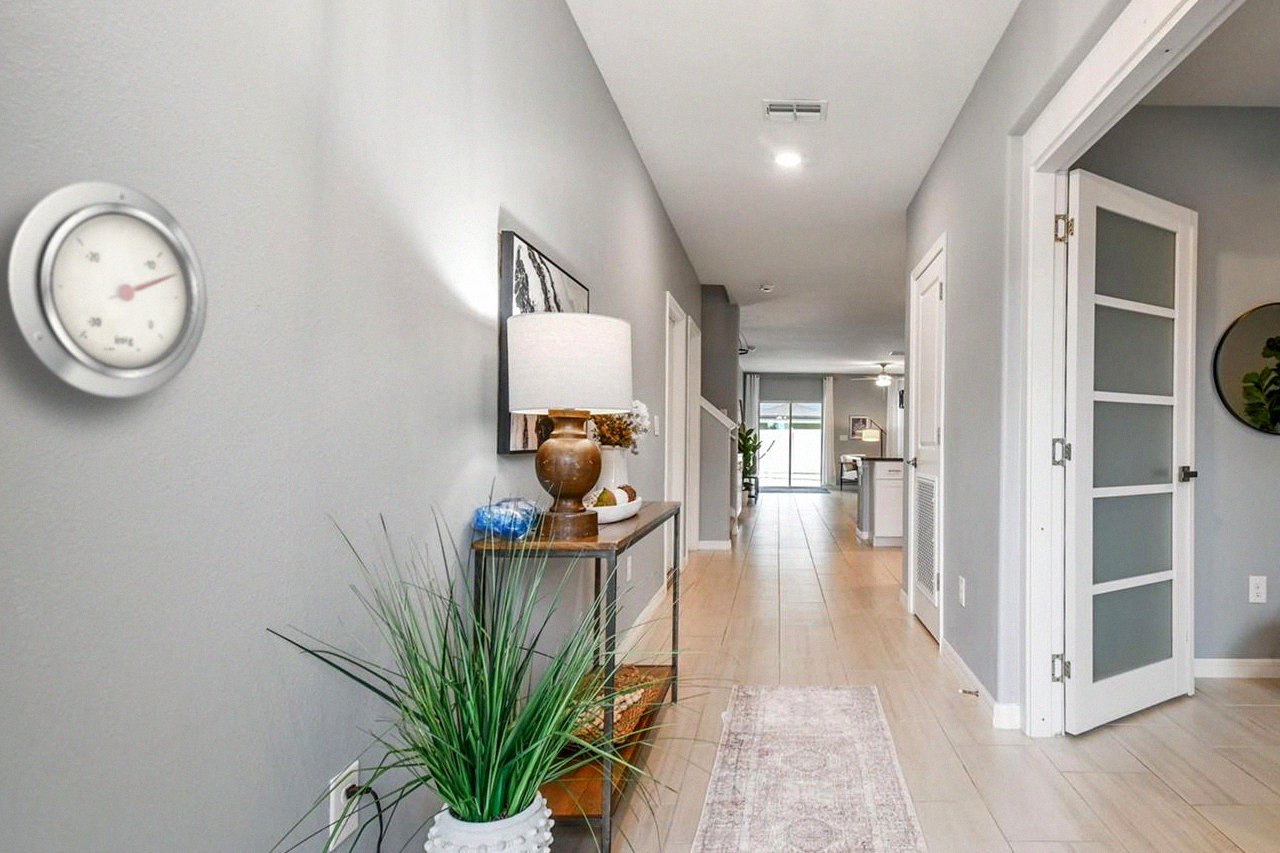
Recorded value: -7.5 inHg
